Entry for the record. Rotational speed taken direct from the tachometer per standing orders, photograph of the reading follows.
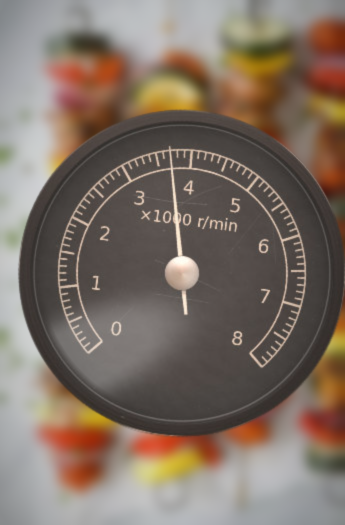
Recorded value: 3700 rpm
